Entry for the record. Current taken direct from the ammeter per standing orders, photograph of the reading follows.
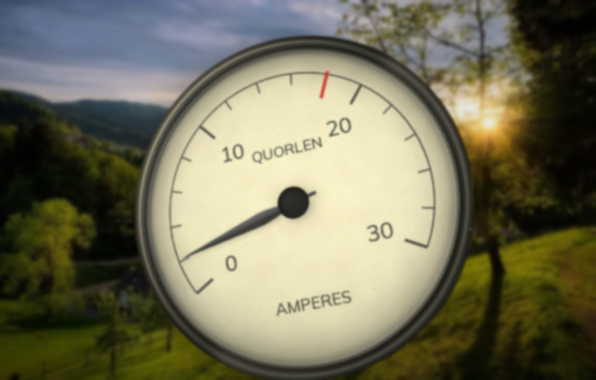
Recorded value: 2 A
